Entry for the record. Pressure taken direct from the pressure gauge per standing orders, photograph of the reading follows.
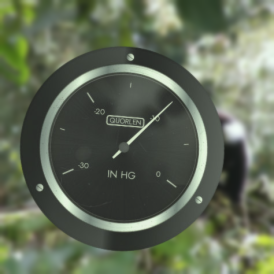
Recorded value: -10 inHg
